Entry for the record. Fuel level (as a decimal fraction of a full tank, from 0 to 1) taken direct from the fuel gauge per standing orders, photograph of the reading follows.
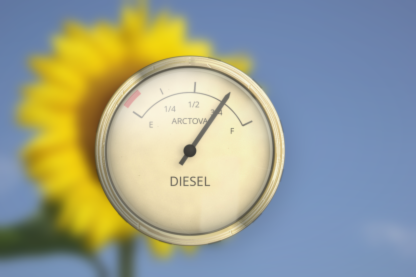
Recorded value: 0.75
